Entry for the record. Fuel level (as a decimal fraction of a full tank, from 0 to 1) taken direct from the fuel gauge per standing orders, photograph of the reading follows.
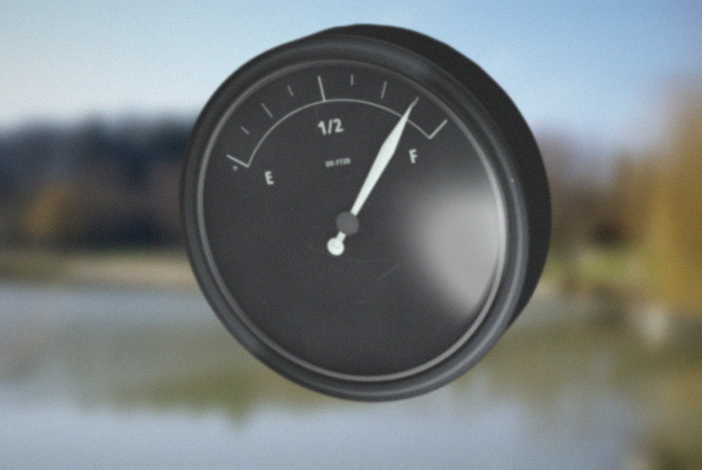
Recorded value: 0.875
